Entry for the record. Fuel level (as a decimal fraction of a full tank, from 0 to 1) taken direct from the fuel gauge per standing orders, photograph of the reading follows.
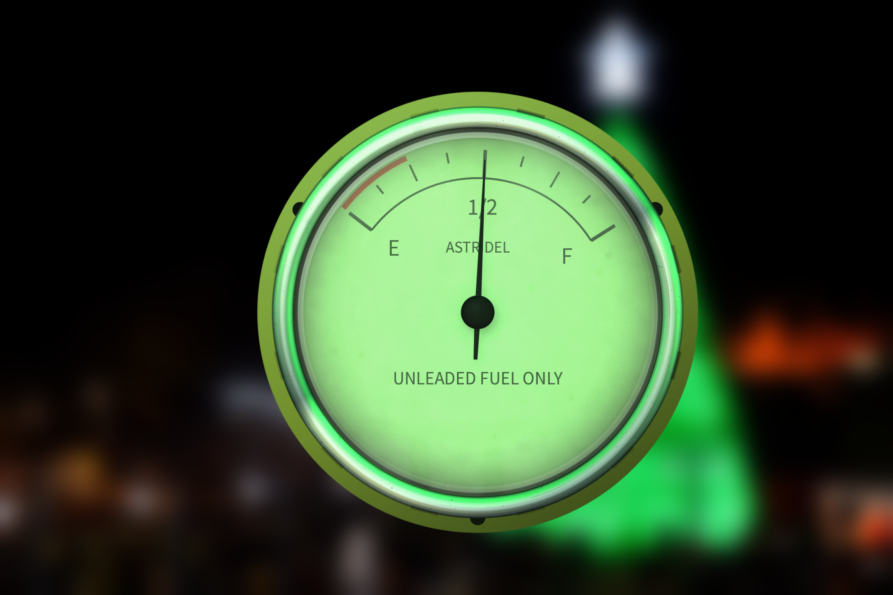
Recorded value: 0.5
